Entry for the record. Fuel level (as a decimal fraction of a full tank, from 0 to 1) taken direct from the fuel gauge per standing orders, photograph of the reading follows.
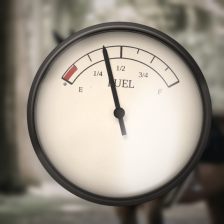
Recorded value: 0.375
